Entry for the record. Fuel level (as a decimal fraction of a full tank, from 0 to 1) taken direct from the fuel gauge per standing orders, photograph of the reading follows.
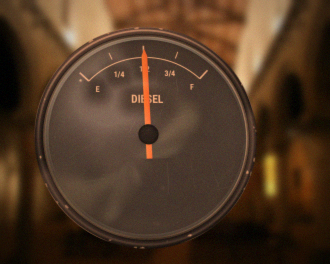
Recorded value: 0.5
